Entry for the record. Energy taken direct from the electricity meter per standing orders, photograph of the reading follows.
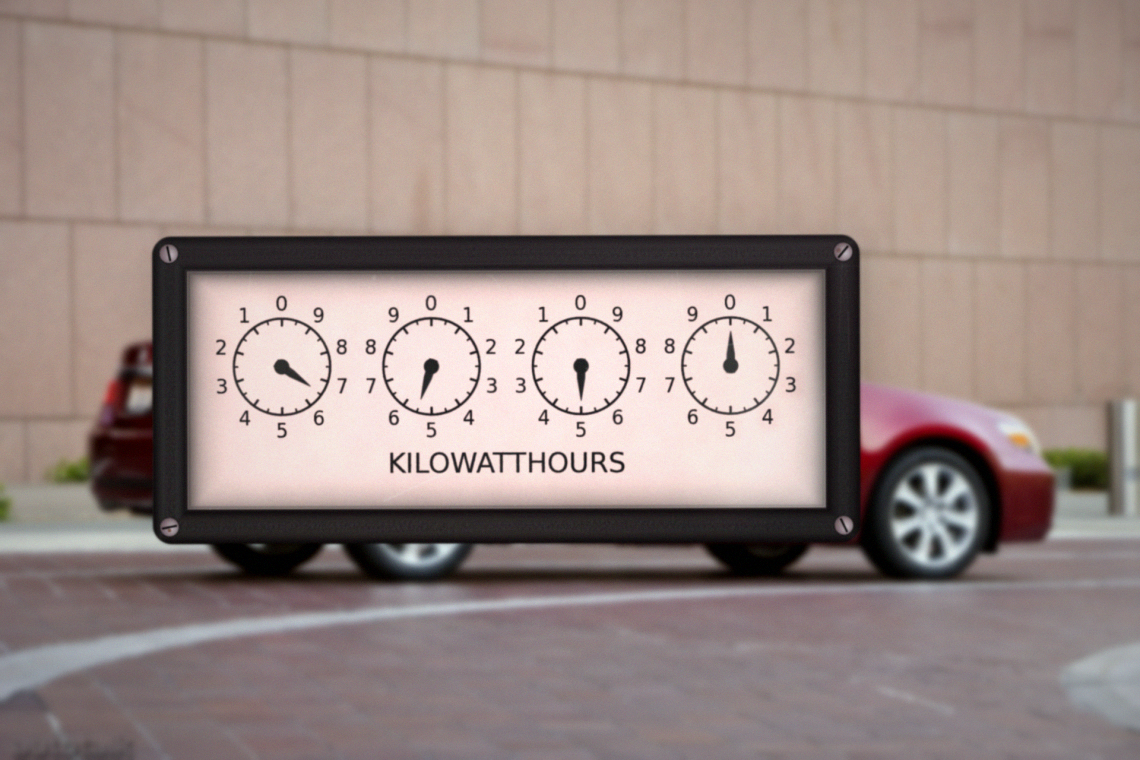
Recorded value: 6550 kWh
